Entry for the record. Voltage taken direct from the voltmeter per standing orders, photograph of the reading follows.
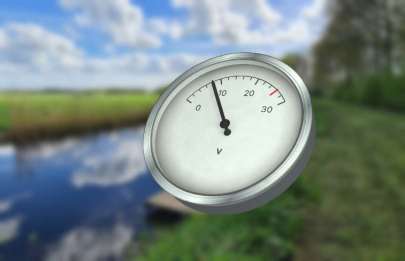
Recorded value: 8 V
